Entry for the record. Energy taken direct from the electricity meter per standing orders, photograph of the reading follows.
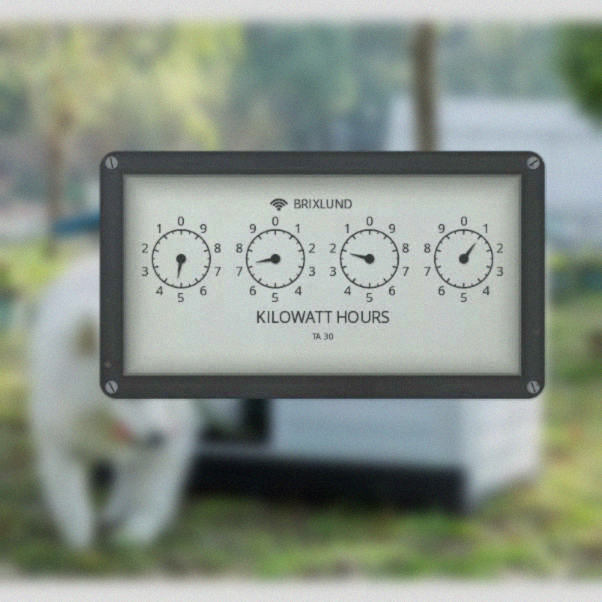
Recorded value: 4721 kWh
